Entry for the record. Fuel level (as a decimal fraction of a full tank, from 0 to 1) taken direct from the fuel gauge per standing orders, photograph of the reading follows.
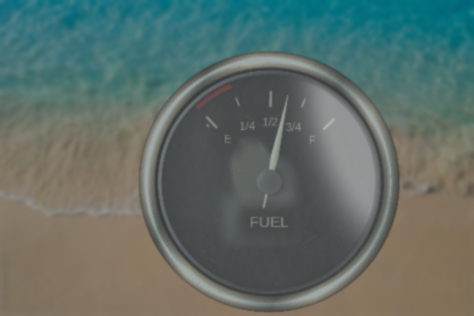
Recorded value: 0.625
